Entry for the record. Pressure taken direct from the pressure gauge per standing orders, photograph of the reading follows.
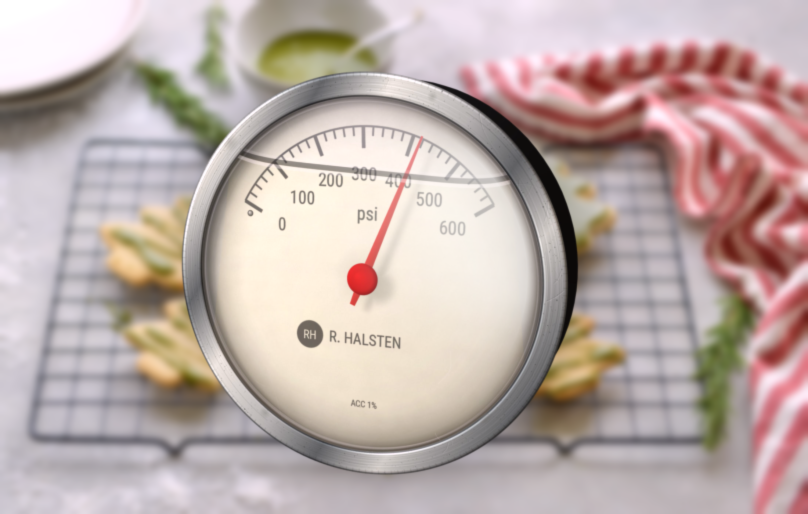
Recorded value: 420 psi
